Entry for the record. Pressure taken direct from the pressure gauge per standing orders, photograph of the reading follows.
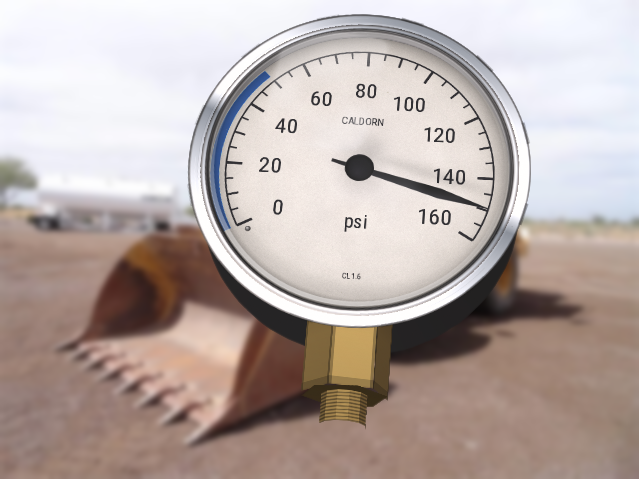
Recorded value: 150 psi
